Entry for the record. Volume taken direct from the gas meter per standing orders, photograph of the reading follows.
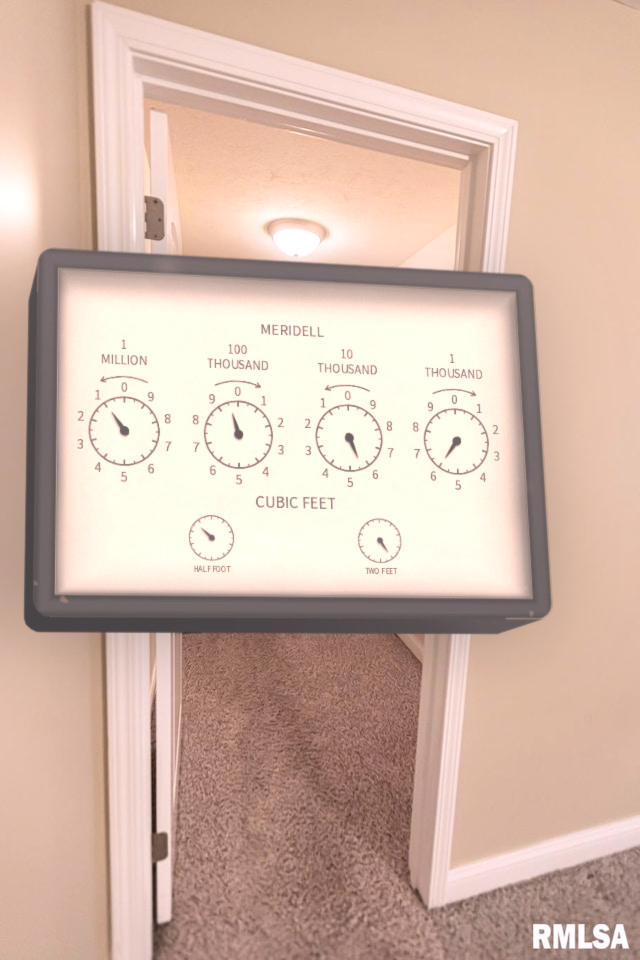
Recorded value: 95600 ft³
